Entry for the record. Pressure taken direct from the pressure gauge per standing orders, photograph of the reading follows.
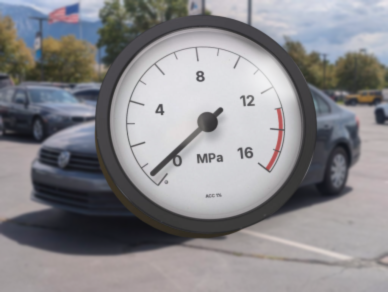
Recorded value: 0.5 MPa
